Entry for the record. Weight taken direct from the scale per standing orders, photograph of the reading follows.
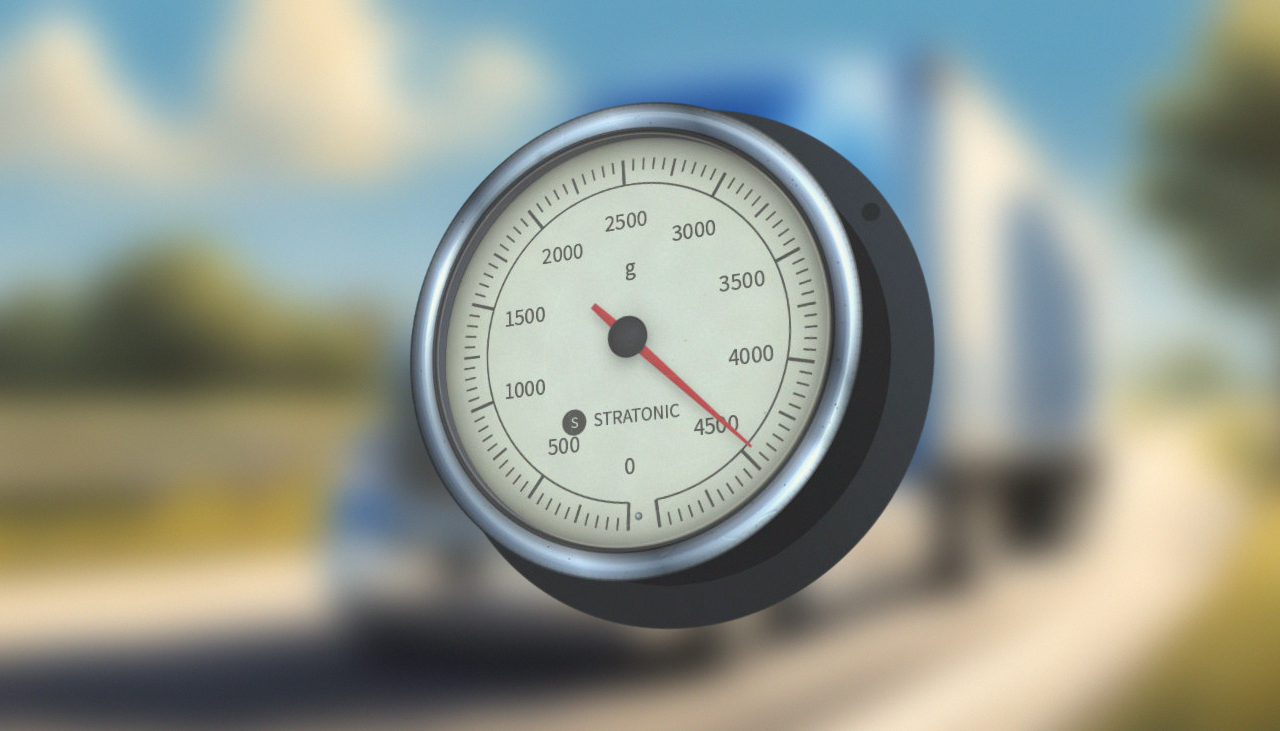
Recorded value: 4450 g
